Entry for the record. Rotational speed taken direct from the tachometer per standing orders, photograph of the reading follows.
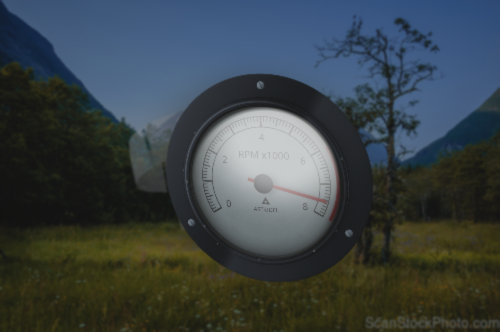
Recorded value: 7500 rpm
